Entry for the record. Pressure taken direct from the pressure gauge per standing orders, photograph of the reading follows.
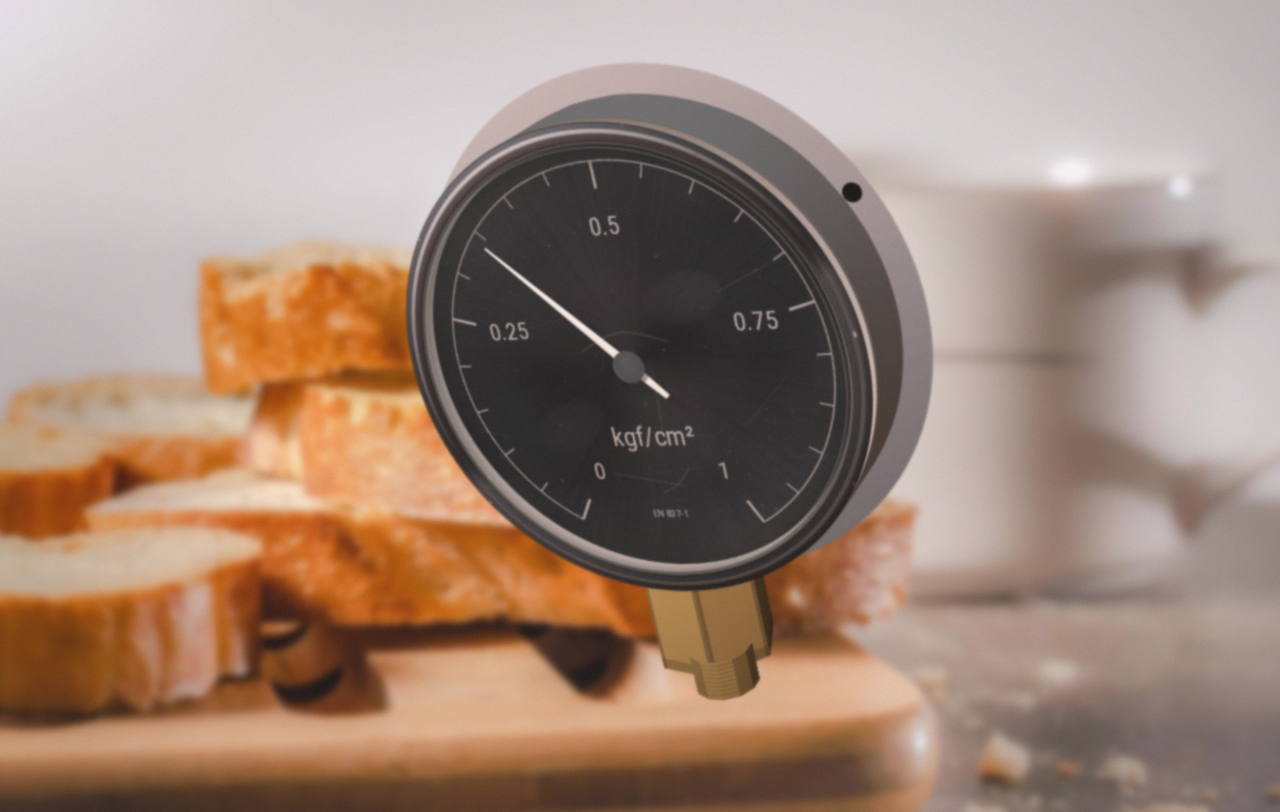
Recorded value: 0.35 kg/cm²
